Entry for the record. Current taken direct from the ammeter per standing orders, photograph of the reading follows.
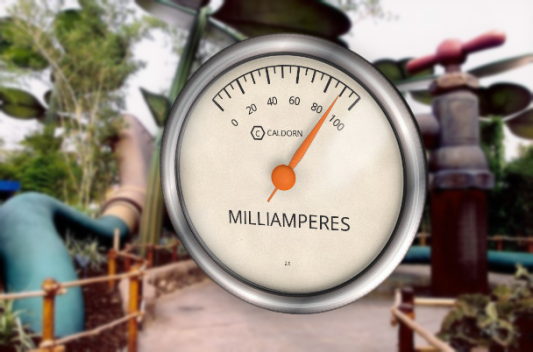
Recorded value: 90 mA
